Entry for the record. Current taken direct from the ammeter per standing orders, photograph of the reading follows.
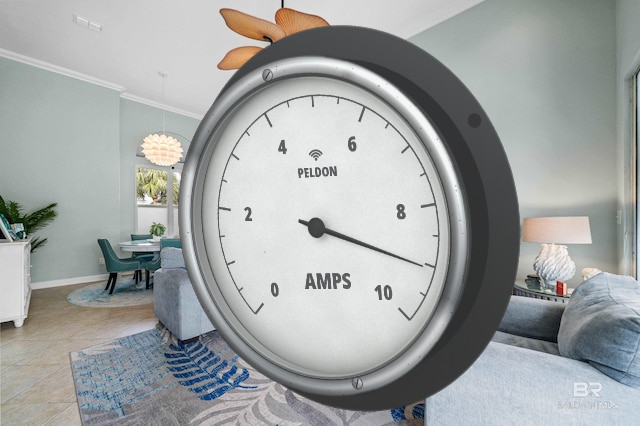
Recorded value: 9 A
